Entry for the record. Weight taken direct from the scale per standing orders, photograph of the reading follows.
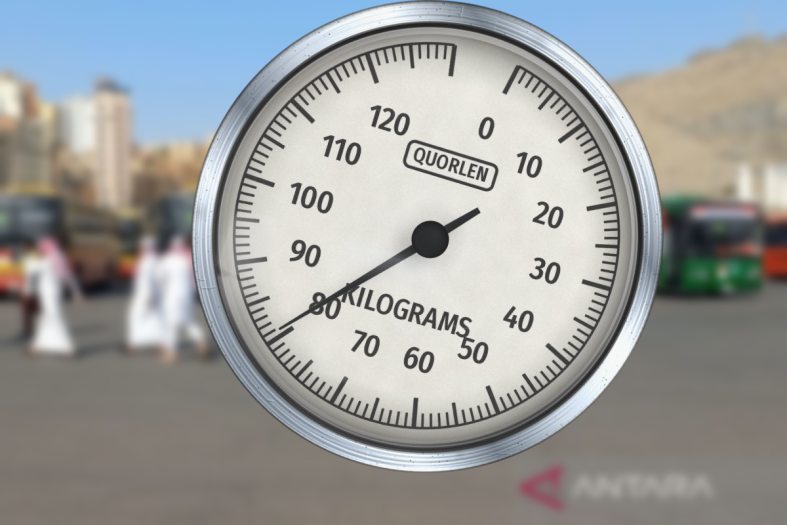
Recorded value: 81 kg
